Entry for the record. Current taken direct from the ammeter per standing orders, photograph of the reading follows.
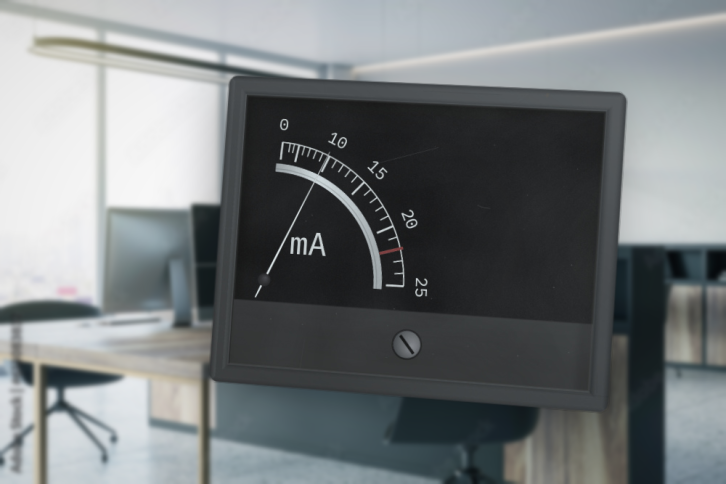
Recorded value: 10 mA
